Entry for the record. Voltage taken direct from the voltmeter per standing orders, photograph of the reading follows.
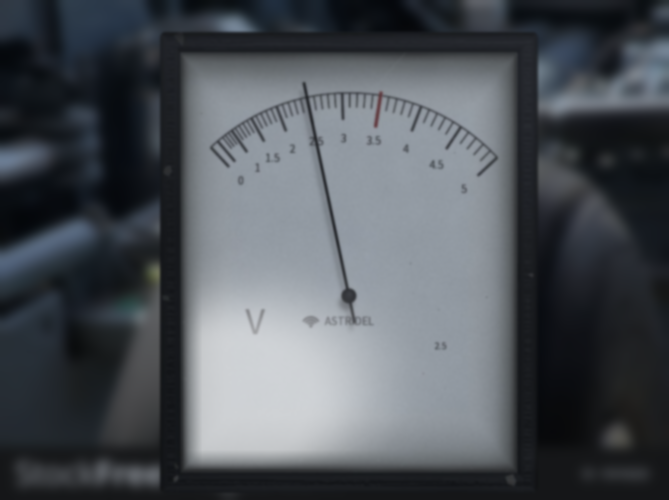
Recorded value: 2.5 V
